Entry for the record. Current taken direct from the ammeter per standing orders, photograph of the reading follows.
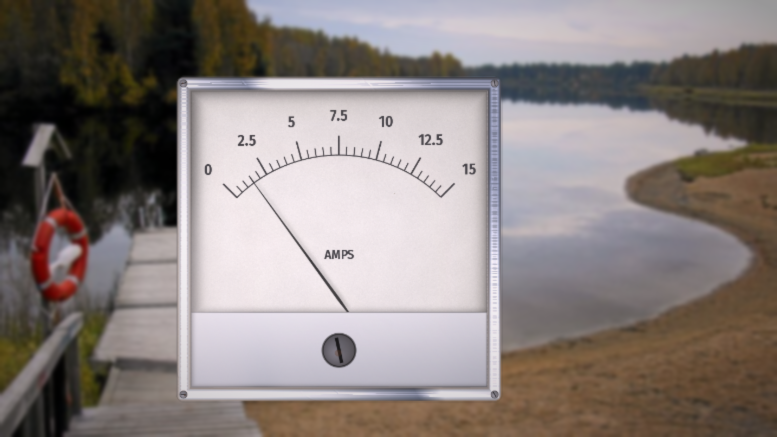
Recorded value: 1.5 A
